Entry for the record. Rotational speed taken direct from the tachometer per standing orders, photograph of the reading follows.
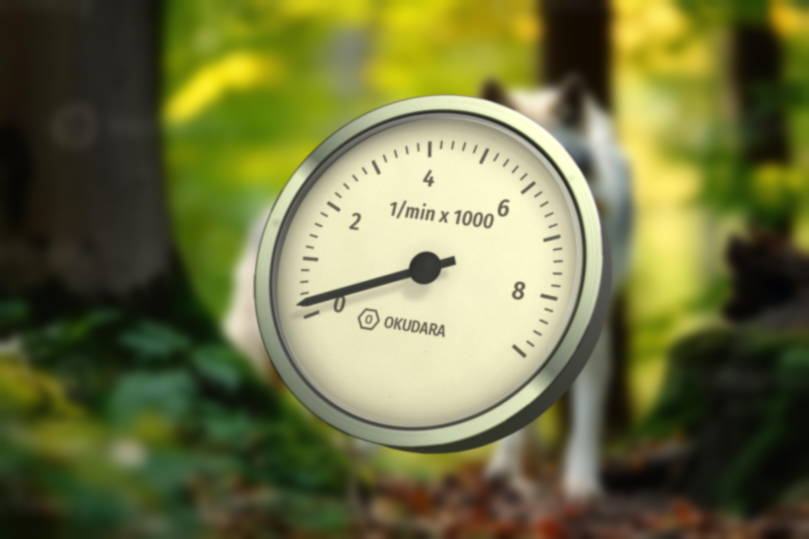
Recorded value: 200 rpm
